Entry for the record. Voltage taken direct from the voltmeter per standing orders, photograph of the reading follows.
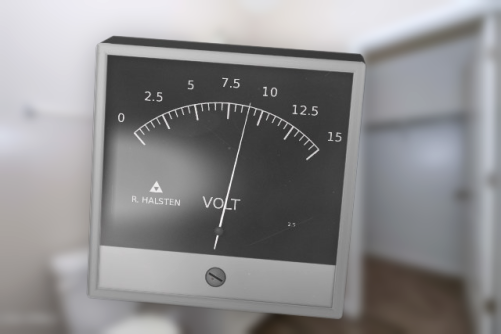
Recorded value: 9 V
